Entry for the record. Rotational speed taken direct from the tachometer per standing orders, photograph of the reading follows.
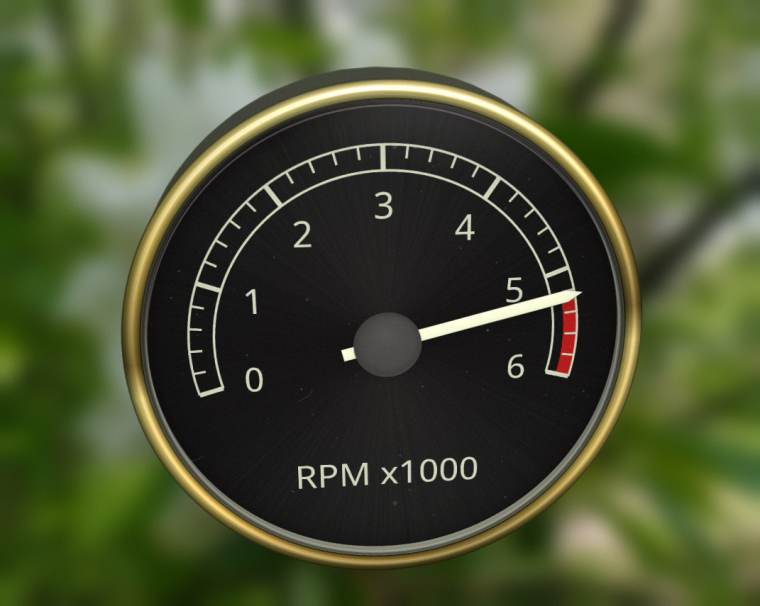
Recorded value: 5200 rpm
